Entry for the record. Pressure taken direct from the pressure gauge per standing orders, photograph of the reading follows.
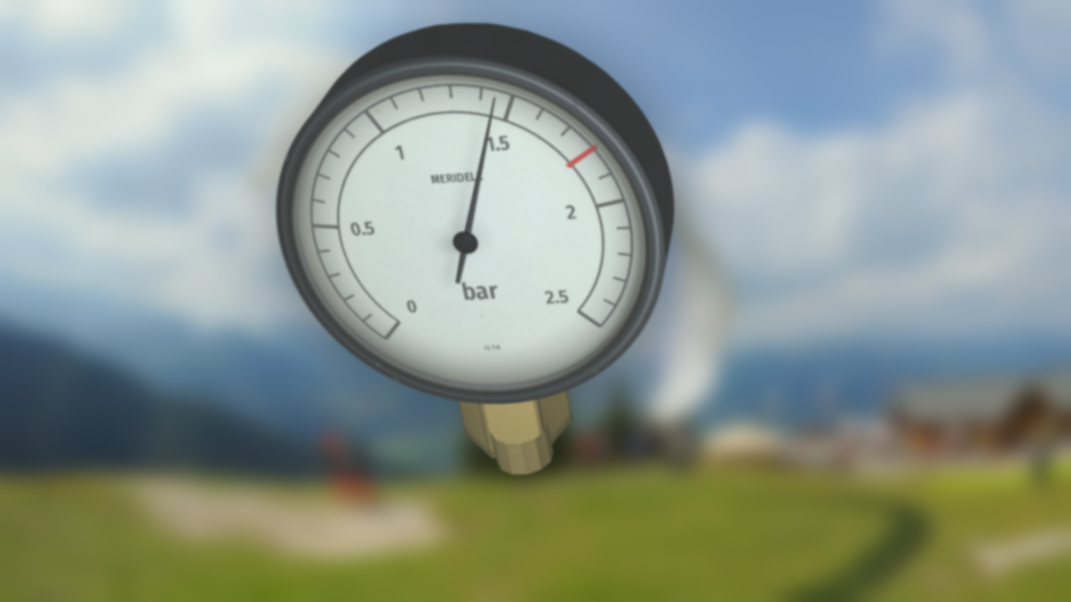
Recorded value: 1.45 bar
